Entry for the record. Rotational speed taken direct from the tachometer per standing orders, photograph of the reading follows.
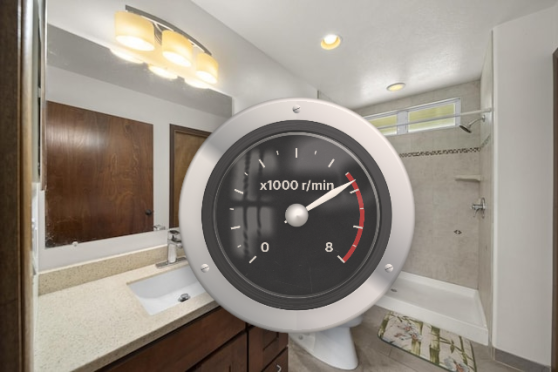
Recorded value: 5750 rpm
